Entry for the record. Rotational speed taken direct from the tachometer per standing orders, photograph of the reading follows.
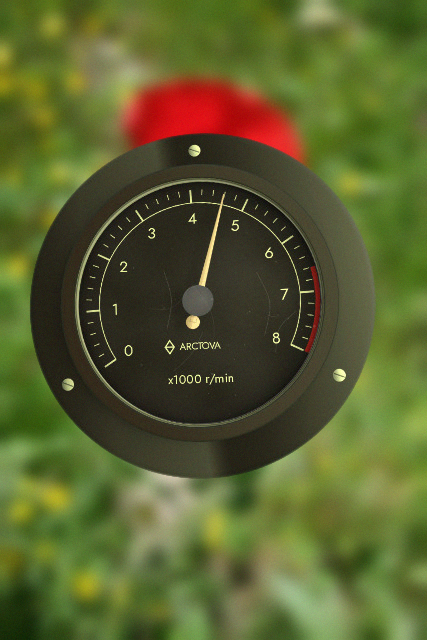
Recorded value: 4600 rpm
